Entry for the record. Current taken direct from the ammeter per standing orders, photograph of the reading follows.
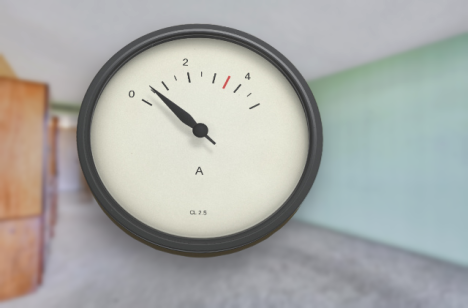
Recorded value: 0.5 A
